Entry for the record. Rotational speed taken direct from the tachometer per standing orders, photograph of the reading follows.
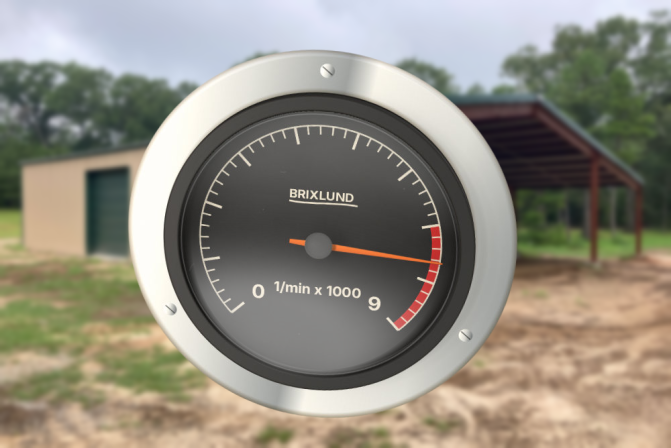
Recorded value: 7600 rpm
